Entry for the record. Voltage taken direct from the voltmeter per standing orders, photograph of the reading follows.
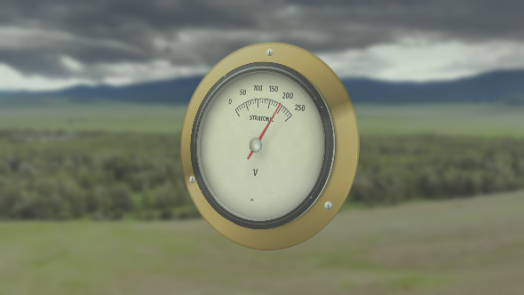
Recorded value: 200 V
